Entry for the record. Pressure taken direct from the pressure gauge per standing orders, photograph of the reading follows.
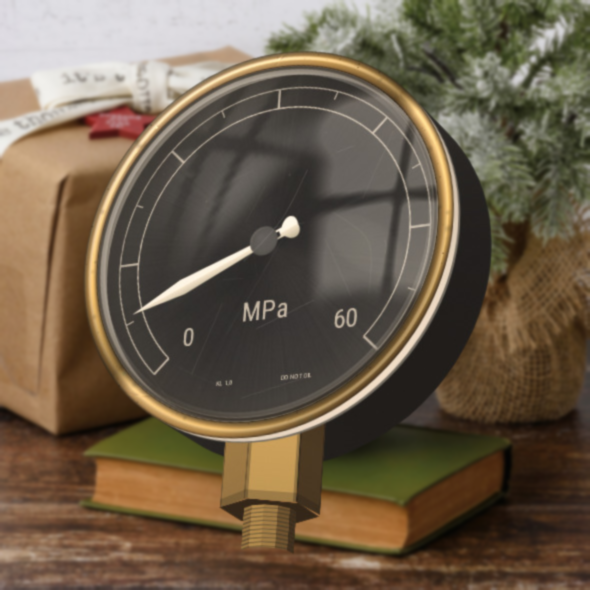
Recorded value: 5 MPa
